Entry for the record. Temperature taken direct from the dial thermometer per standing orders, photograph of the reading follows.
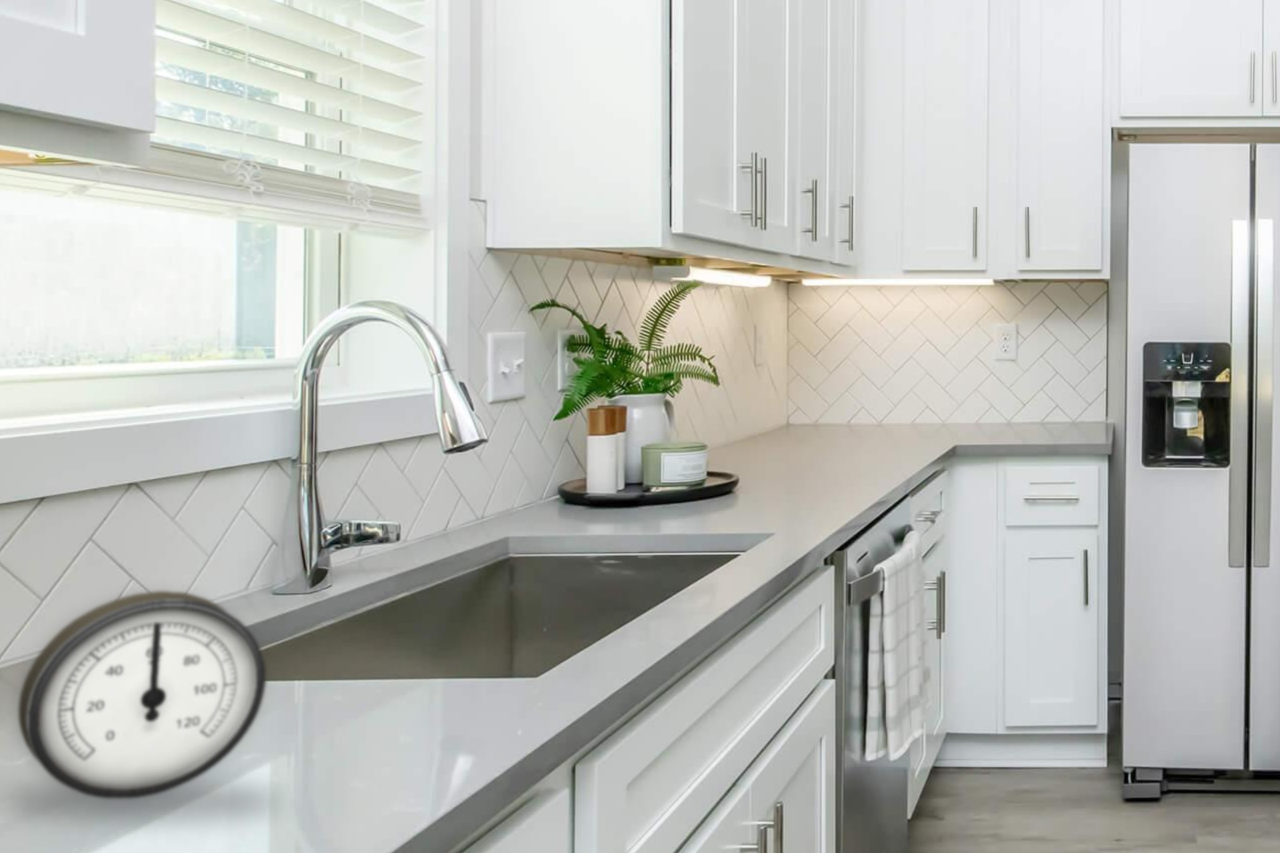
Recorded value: 60 °C
